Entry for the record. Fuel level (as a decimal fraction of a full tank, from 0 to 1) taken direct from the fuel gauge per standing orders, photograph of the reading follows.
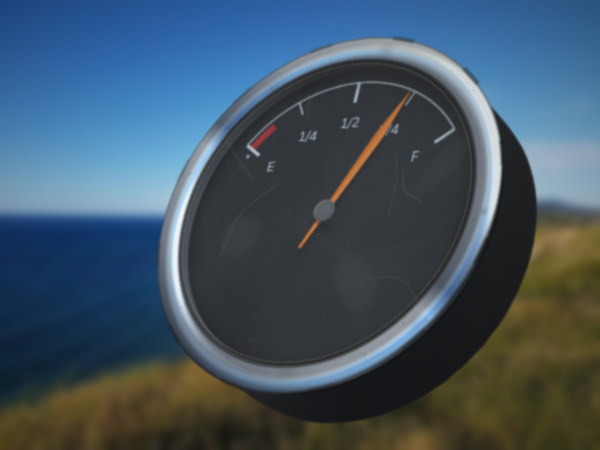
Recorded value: 0.75
